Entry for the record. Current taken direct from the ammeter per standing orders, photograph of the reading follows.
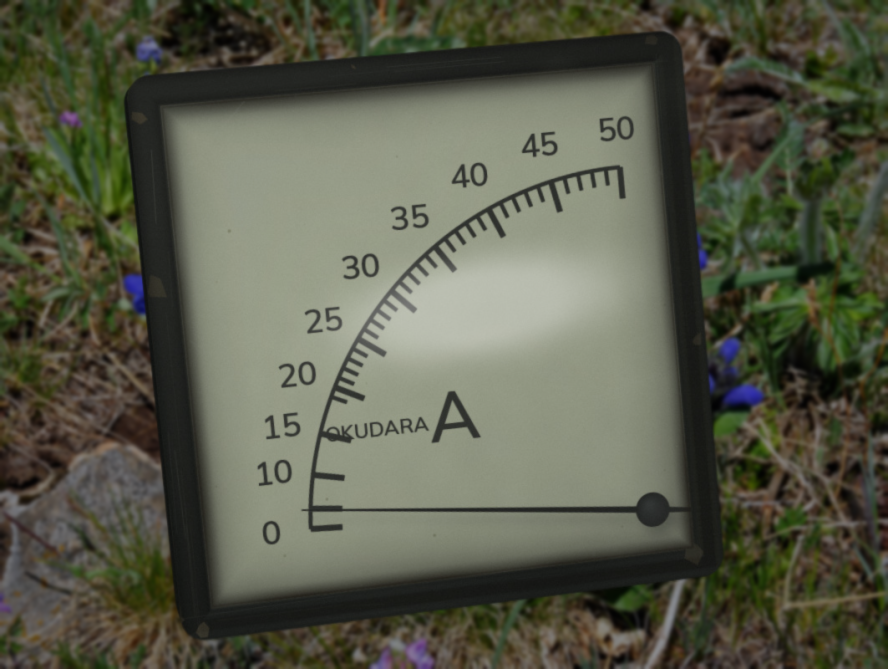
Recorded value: 5 A
